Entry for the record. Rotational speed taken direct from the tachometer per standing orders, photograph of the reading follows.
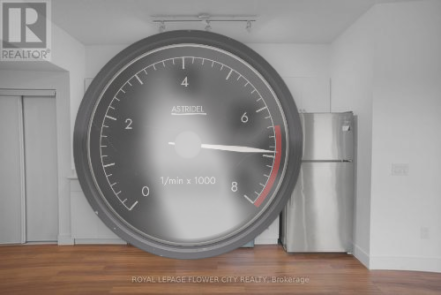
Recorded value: 6900 rpm
